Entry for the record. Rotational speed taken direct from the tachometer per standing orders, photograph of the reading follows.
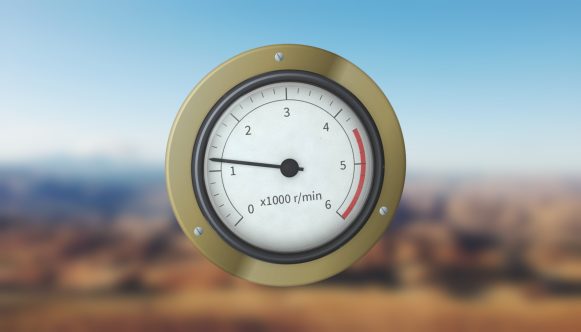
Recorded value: 1200 rpm
